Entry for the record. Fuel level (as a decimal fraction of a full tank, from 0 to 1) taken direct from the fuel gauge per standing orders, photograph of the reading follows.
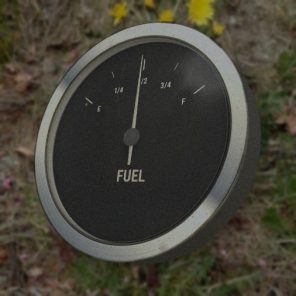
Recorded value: 0.5
